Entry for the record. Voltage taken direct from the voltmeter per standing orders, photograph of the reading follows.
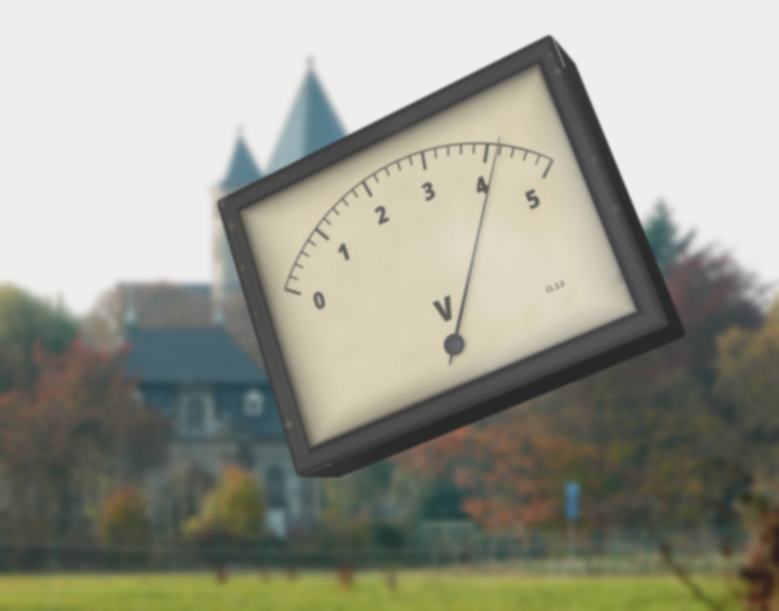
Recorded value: 4.2 V
